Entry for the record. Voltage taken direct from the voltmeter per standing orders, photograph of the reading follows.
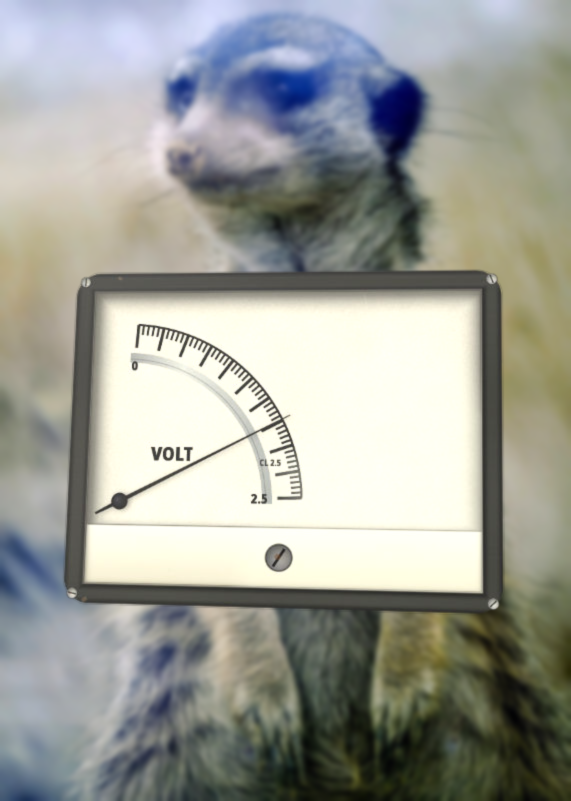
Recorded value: 1.75 V
